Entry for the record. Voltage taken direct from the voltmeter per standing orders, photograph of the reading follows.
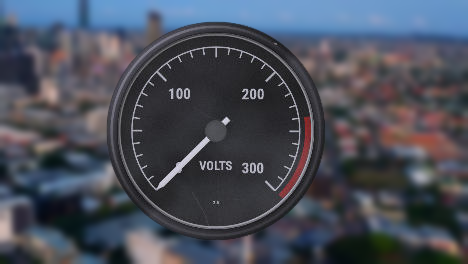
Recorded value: 0 V
